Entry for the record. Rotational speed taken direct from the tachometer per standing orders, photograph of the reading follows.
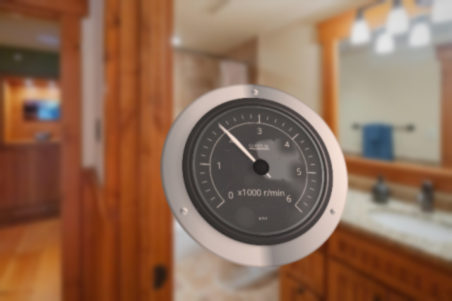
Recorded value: 2000 rpm
